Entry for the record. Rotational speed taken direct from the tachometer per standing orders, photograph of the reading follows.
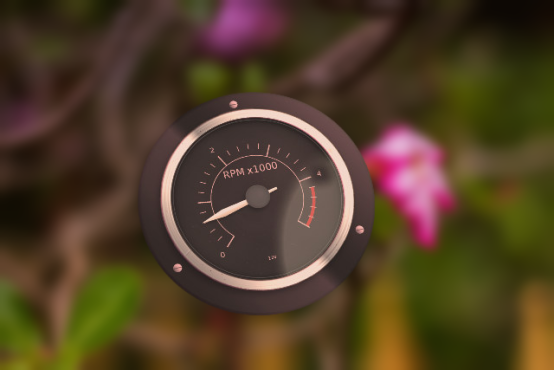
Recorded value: 600 rpm
